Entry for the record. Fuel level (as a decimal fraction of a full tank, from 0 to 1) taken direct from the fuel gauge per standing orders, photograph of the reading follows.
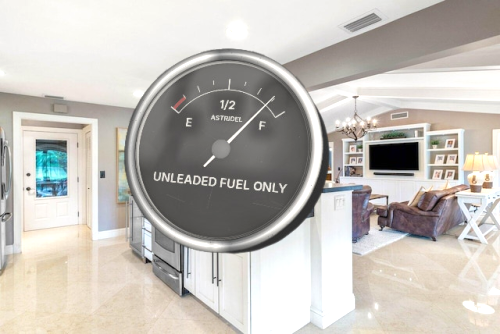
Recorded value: 0.875
